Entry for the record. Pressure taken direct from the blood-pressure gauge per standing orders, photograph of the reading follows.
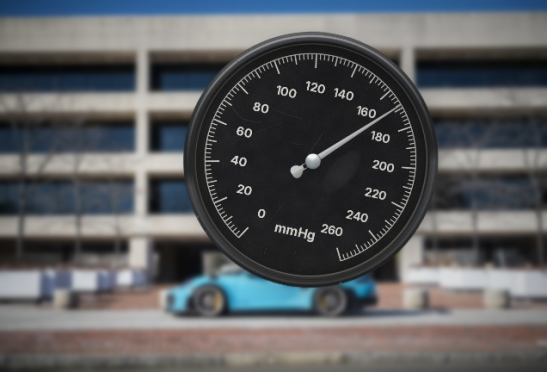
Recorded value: 168 mmHg
